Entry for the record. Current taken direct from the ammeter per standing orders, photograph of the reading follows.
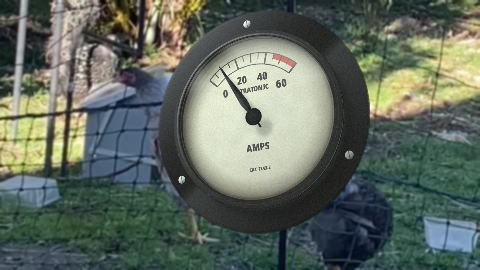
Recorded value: 10 A
